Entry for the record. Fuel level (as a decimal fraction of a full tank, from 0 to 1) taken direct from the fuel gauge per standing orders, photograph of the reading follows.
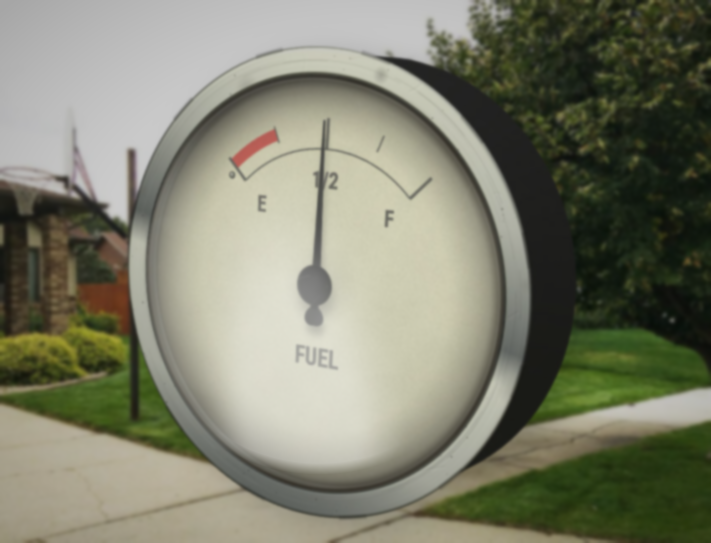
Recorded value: 0.5
